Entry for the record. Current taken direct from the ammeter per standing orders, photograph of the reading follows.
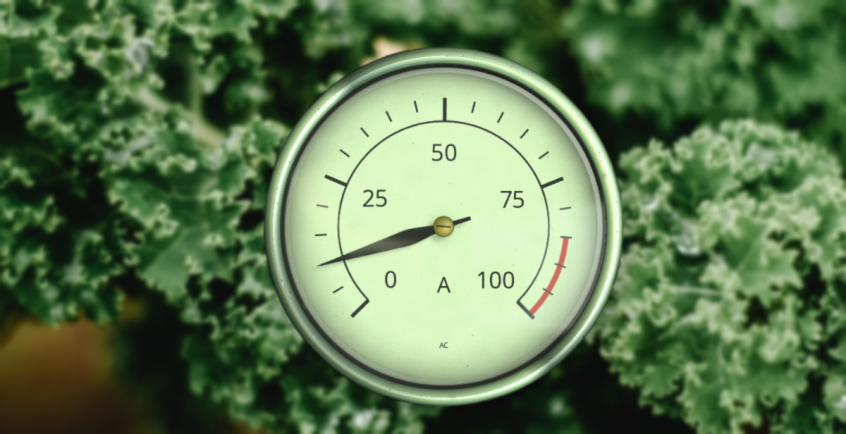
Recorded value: 10 A
